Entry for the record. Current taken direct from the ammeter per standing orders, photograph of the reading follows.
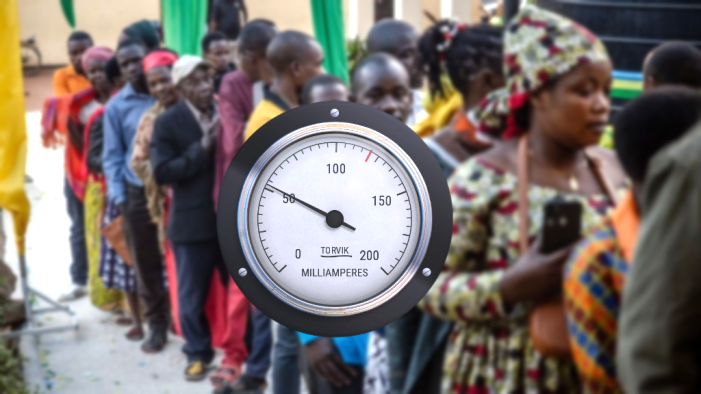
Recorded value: 52.5 mA
